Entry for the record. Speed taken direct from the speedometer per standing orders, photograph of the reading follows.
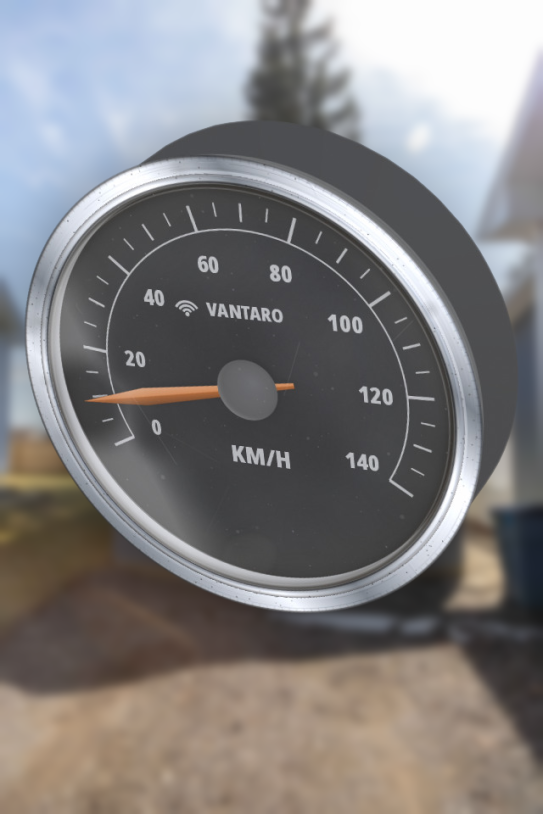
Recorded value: 10 km/h
